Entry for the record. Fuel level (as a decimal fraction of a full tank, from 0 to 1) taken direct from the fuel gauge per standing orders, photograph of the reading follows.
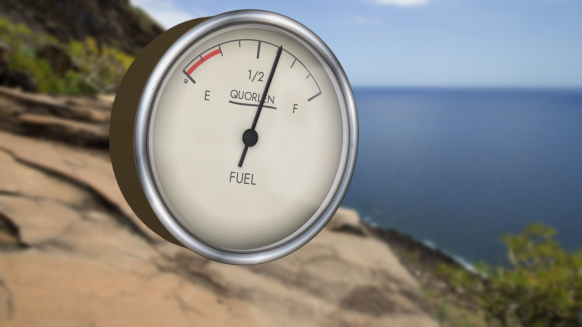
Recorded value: 0.625
